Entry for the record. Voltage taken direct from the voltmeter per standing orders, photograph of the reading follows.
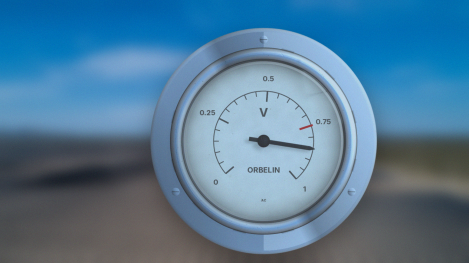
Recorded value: 0.85 V
